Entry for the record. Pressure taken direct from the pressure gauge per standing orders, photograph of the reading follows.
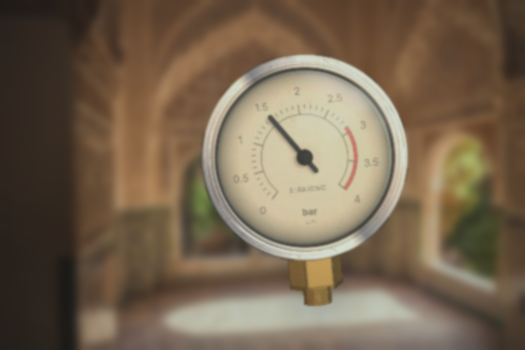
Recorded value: 1.5 bar
